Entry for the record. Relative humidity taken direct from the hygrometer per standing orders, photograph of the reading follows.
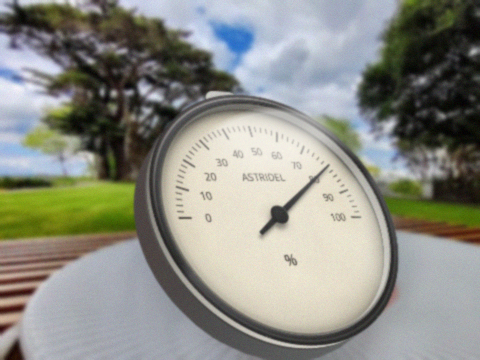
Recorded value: 80 %
